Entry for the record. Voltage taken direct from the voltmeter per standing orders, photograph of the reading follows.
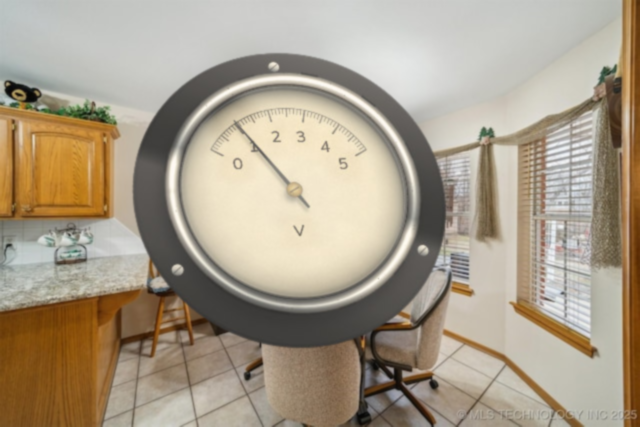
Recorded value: 1 V
